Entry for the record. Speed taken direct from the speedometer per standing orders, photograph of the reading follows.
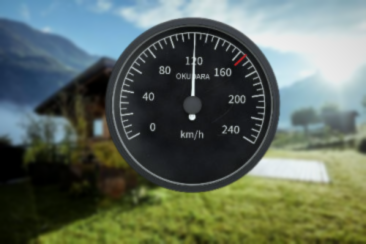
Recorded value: 120 km/h
